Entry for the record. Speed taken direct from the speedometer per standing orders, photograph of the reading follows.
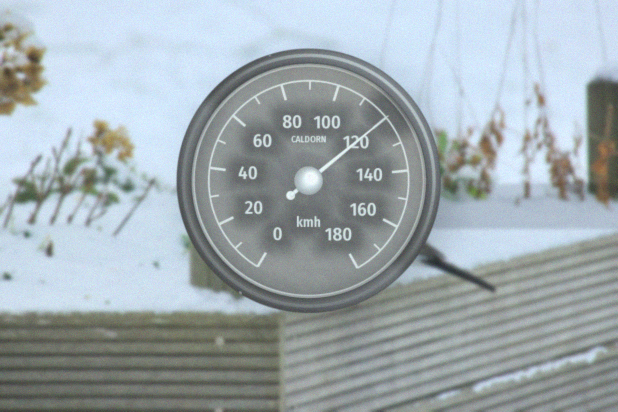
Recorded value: 120 km/h
